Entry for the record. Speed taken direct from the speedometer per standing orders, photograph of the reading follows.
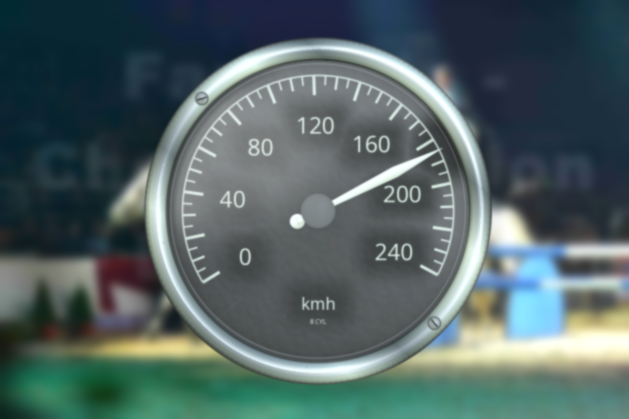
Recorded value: 185 km/h
